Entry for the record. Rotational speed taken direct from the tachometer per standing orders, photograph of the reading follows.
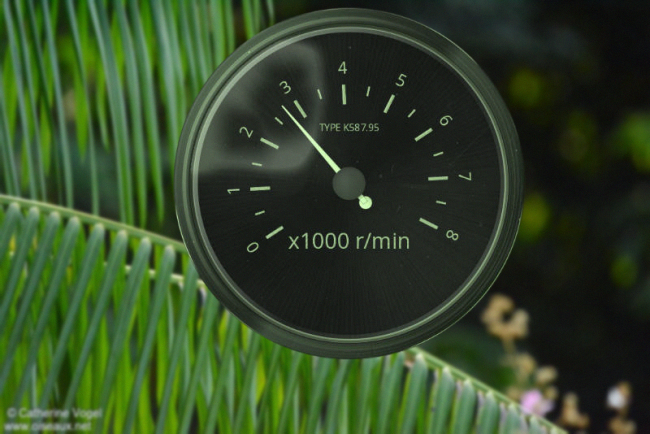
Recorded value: 2750 rpm
